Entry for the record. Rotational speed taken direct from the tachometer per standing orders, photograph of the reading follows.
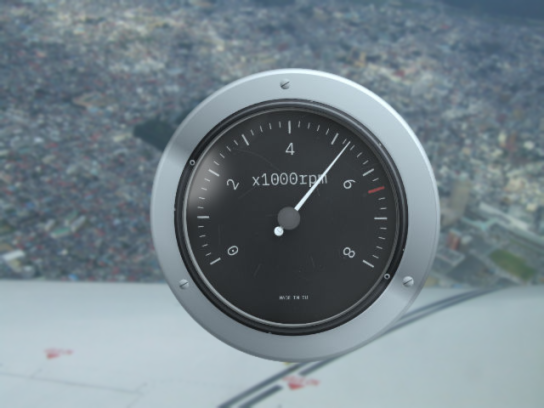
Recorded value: 5300 rpm
